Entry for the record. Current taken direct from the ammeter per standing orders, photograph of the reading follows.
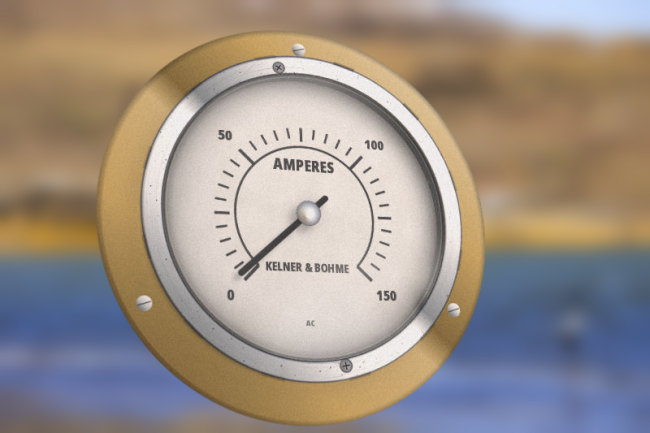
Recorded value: 2.5 A
